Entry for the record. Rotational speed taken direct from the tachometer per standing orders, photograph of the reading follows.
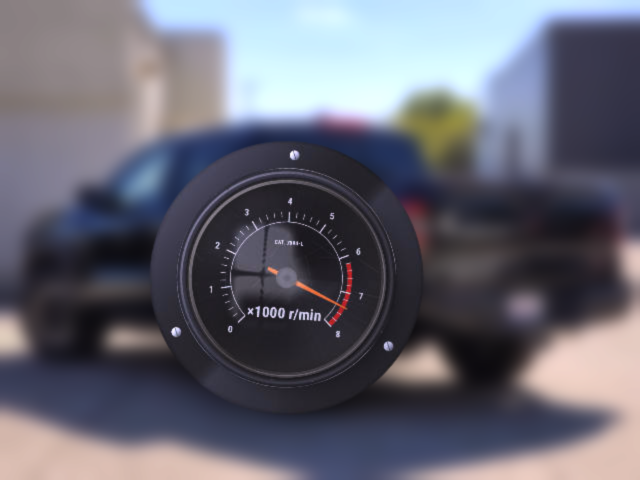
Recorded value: 7400 rpm
